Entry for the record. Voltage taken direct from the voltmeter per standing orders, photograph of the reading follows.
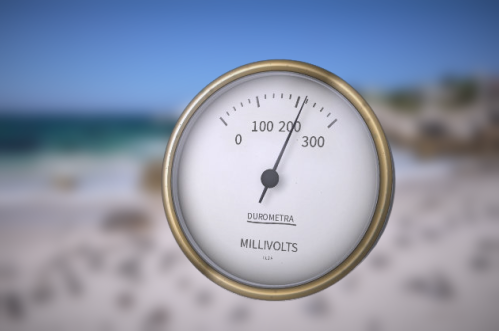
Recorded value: 220 mV
